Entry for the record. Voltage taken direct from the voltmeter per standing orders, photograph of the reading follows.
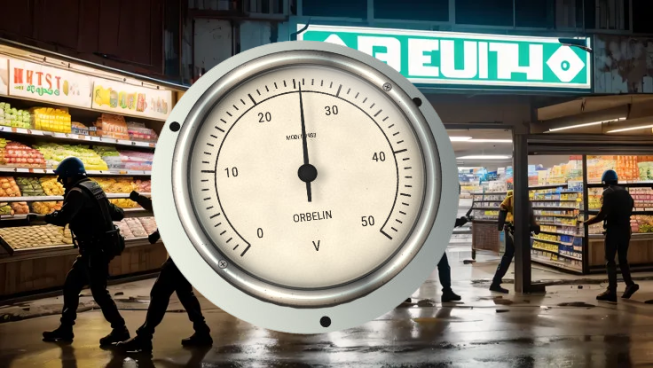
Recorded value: 25.5 V
